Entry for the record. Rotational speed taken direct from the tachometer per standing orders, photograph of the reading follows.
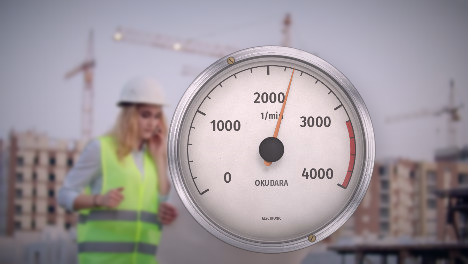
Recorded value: 2300 rpm
